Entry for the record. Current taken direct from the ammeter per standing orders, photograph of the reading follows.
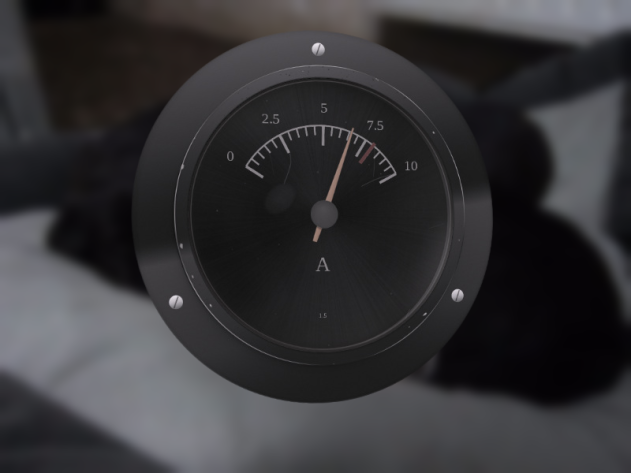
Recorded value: 6.5 A
